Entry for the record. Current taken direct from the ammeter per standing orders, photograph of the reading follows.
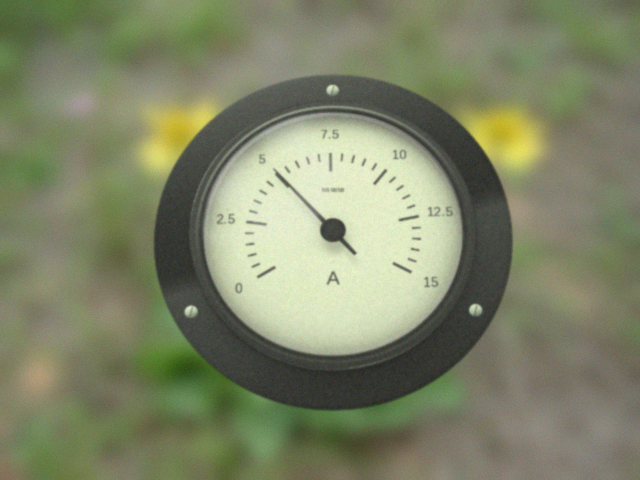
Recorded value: 5 A
